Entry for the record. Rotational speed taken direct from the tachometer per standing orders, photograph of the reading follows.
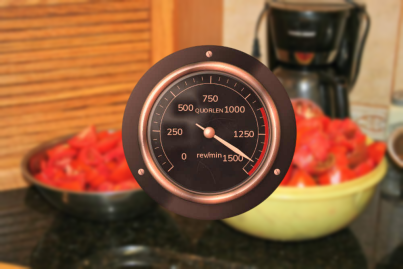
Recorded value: 1425 rpm
